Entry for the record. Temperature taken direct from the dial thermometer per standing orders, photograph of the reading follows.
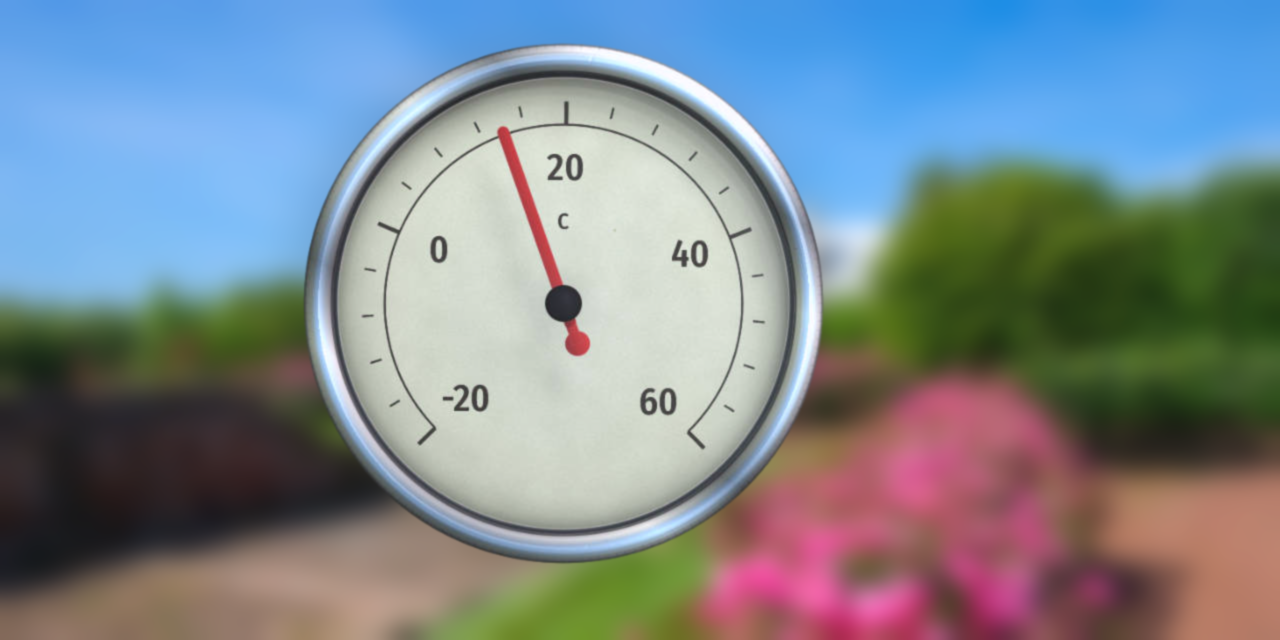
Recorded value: 14 °C
